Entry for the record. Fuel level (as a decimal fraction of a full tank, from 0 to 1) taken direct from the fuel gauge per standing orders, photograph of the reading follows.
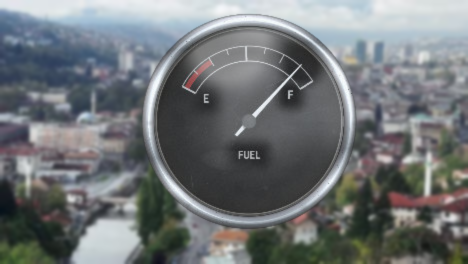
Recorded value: 0.875
